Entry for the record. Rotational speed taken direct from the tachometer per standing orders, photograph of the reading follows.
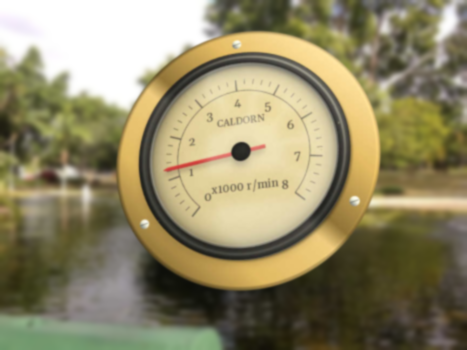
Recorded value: 1200 rpm
